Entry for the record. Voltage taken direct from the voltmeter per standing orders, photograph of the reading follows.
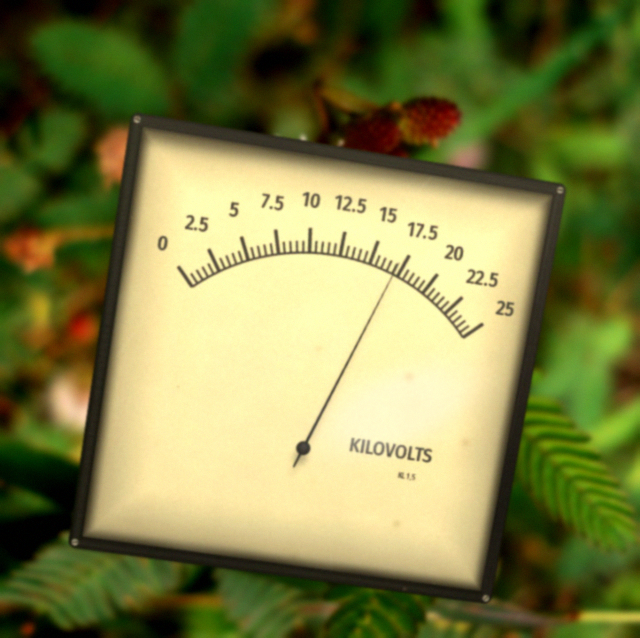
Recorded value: 17 kV
